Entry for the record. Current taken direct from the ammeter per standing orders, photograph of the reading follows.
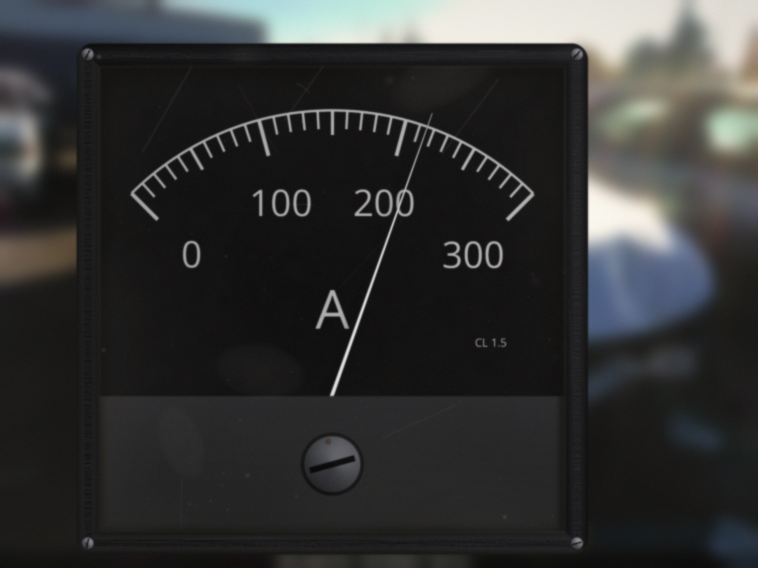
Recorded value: 215 A
